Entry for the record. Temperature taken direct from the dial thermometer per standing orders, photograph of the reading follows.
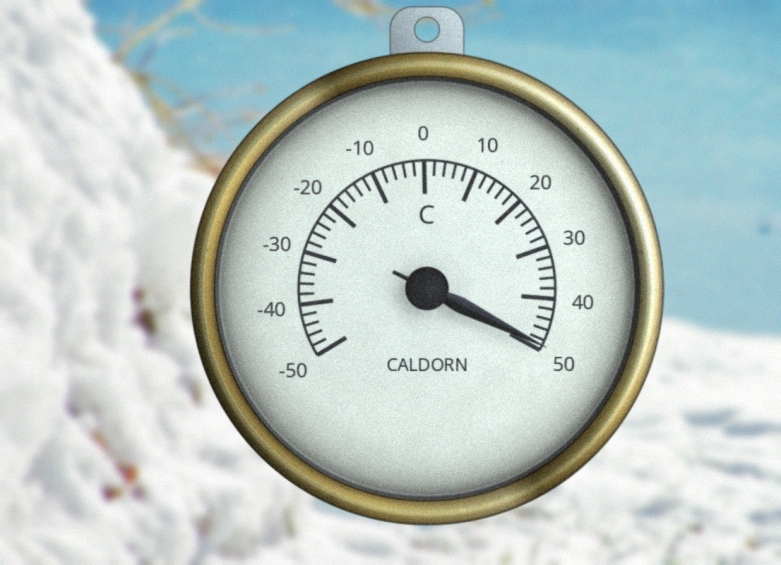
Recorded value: 49 °C
